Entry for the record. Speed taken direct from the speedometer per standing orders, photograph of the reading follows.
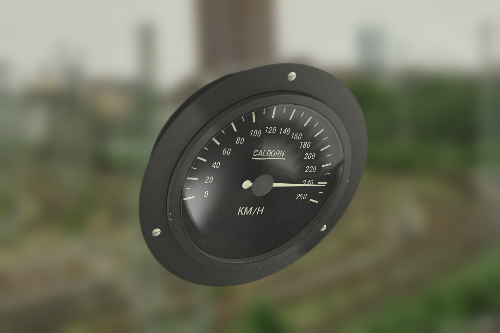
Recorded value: 240 km/h
